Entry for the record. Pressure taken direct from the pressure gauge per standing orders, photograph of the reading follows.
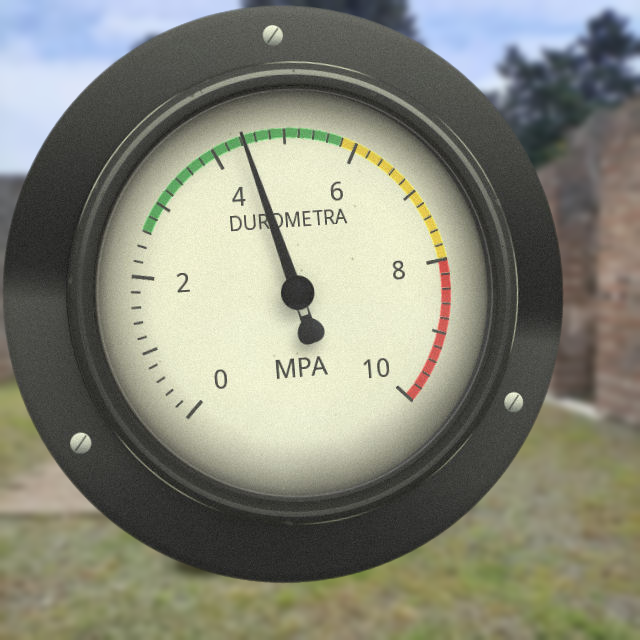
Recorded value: 4.4 MPa
